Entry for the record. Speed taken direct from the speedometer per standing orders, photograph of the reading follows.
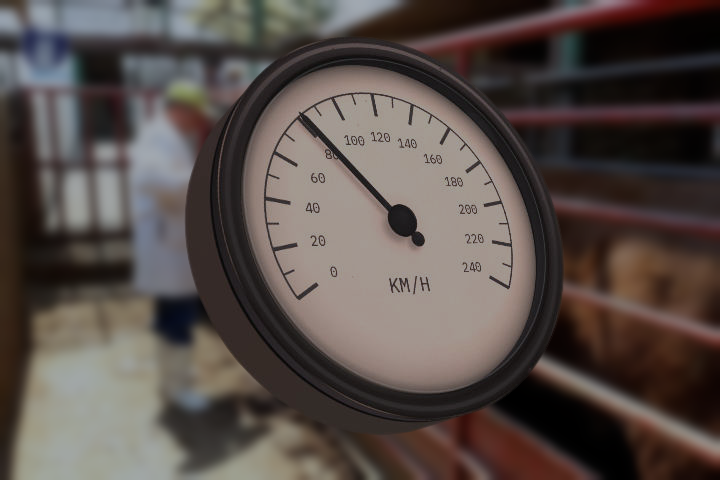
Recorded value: 80 km/h
